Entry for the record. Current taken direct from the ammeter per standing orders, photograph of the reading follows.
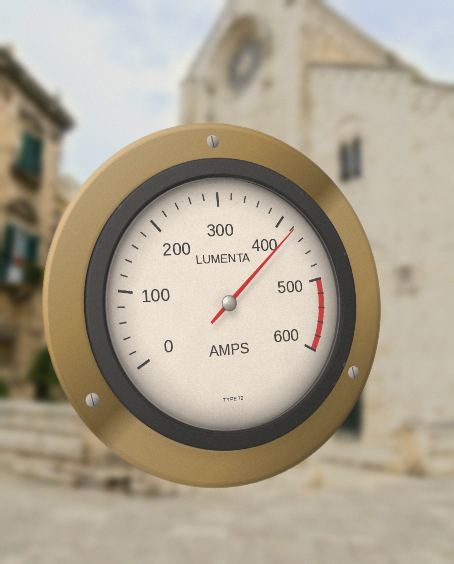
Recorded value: 420 A
